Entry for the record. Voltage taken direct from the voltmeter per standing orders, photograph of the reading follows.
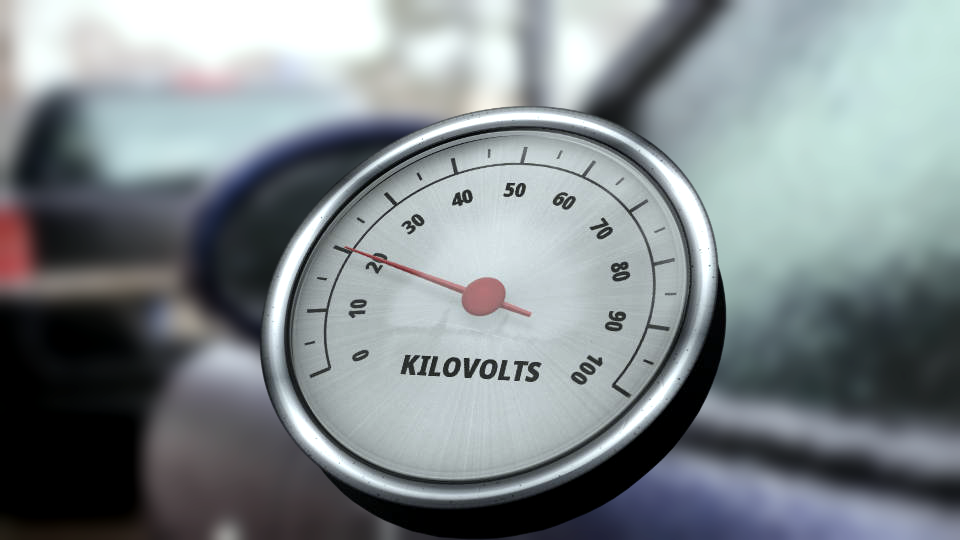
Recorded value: 20 kV
